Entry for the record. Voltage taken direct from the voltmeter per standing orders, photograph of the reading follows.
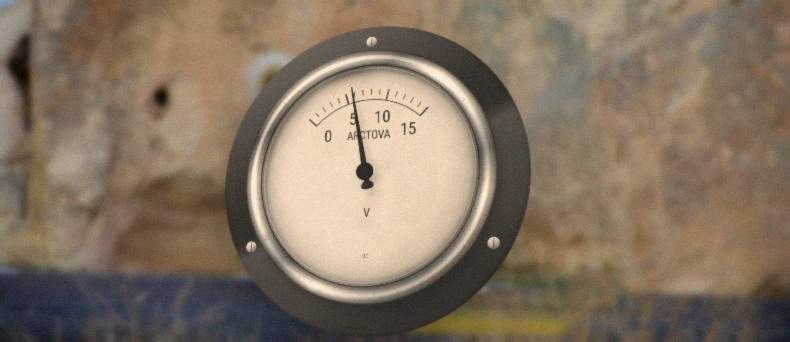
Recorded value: 6 V
